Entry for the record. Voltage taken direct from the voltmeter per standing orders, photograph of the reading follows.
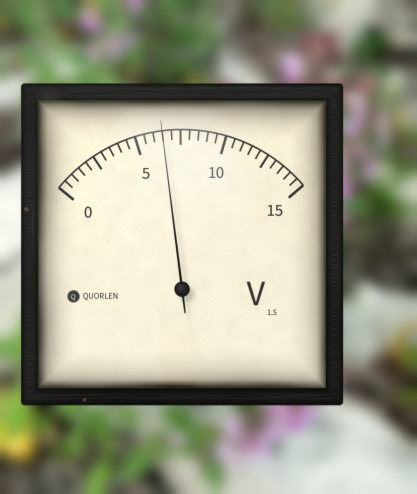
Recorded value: 6.5 V
